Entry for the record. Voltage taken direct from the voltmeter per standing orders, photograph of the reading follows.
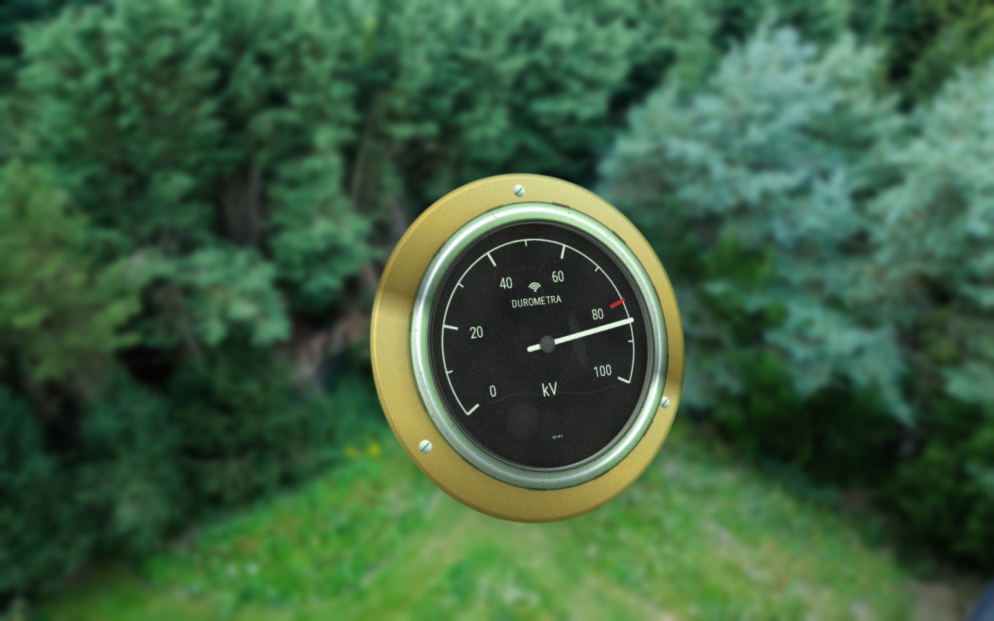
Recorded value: 85 kV
